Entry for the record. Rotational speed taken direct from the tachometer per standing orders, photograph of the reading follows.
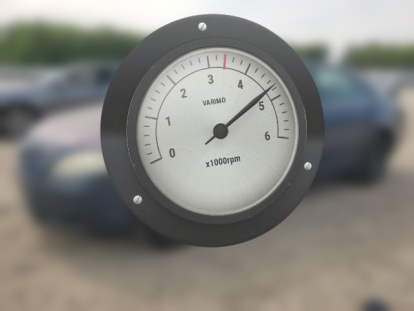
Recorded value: 4700 rpm
